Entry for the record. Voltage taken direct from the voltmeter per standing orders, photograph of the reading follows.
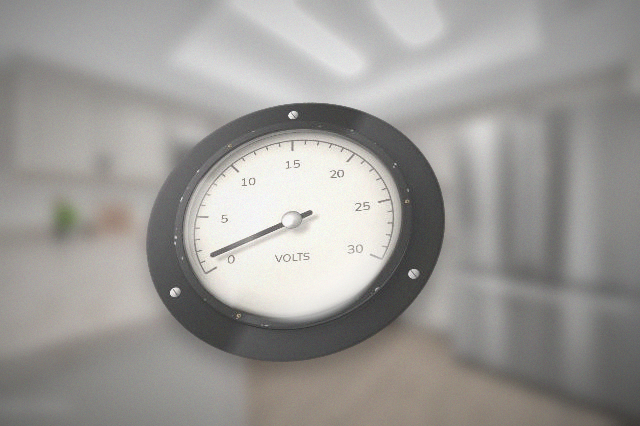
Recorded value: 1 V
